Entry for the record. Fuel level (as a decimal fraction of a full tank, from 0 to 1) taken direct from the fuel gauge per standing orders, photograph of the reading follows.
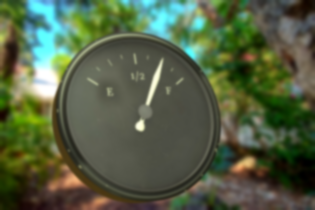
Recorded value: 0.75
